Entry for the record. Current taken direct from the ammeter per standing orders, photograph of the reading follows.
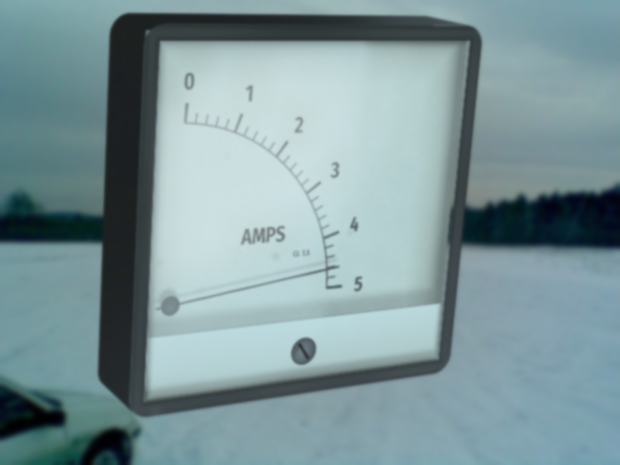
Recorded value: 4.6 A
